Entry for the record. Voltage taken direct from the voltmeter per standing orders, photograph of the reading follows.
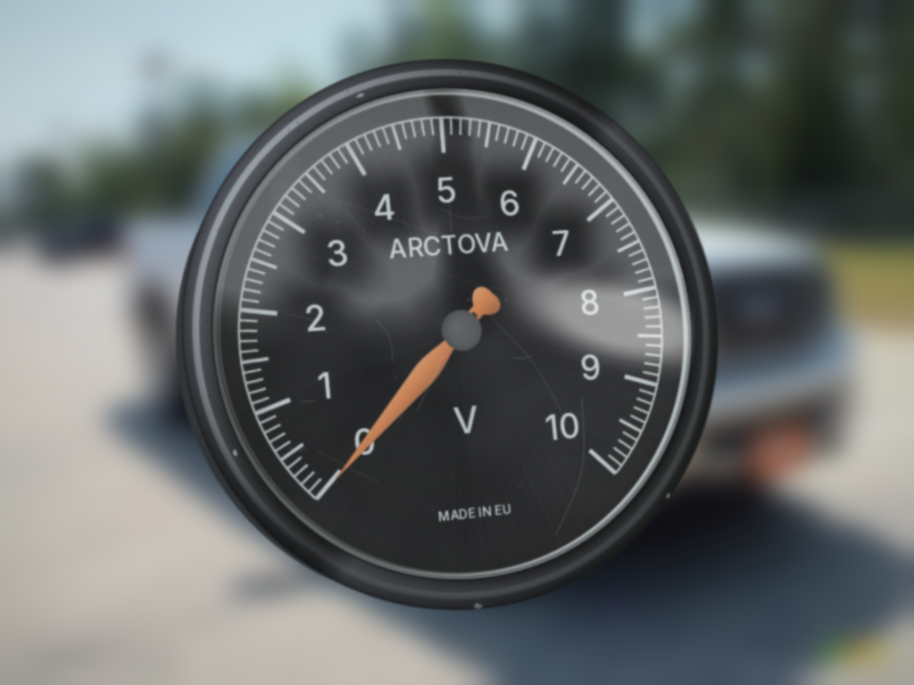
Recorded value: 0 V
